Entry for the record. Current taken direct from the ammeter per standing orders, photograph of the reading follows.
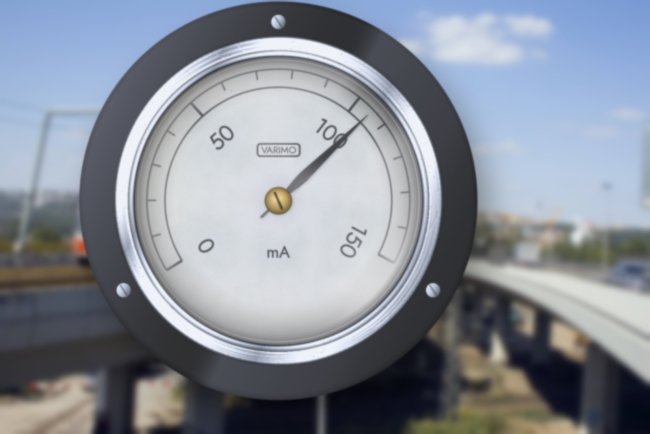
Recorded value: 105 mA
